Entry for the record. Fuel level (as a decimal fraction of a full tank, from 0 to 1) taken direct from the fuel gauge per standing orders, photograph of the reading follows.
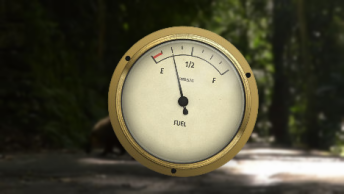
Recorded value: 0.25
